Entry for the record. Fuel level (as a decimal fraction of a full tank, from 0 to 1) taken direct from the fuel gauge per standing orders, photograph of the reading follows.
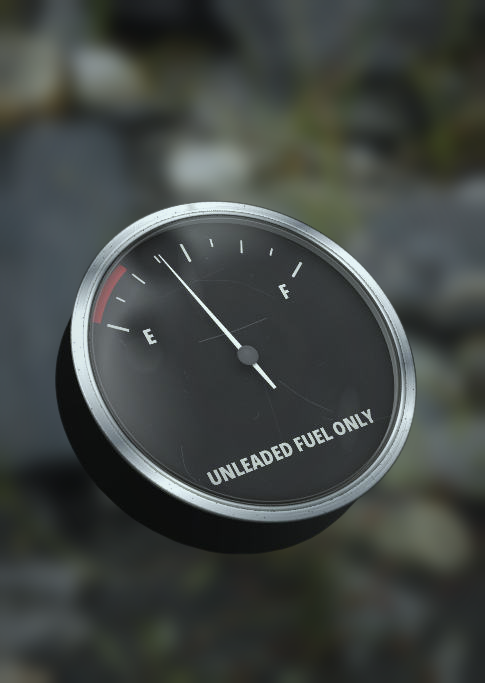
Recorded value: 0.375
